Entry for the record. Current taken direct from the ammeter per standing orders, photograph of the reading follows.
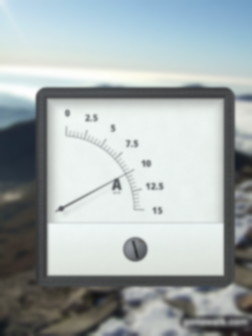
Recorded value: 10 A
